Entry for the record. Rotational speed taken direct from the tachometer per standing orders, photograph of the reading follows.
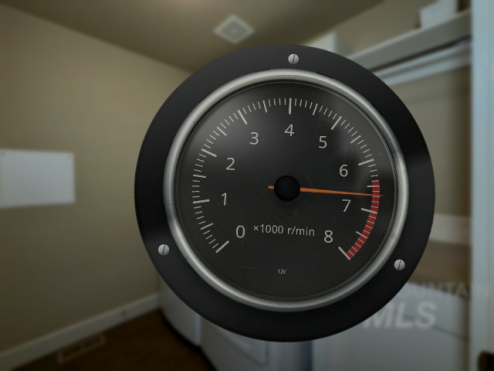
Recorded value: 6700 rpm
